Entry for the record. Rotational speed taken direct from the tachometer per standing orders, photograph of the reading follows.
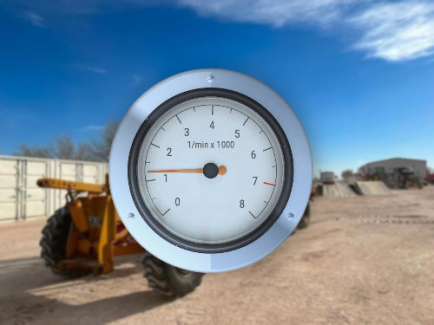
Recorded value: 1250 rpm
